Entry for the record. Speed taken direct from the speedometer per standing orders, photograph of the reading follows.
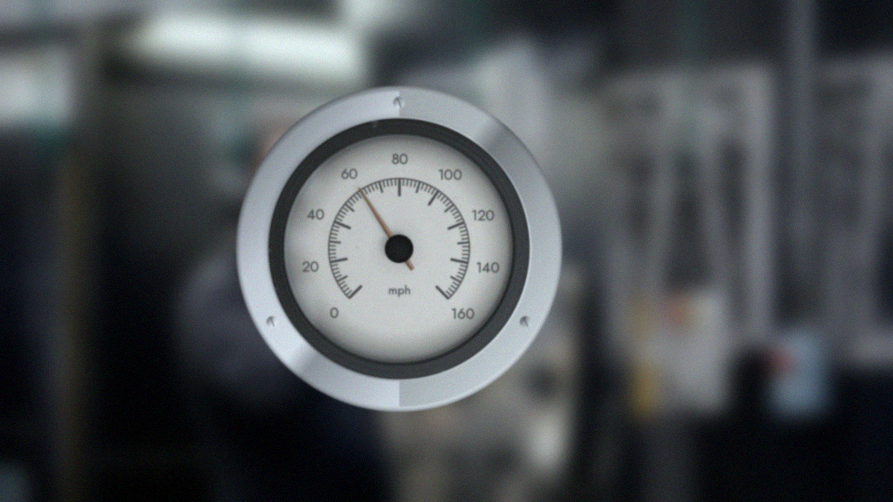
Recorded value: 60 mph
